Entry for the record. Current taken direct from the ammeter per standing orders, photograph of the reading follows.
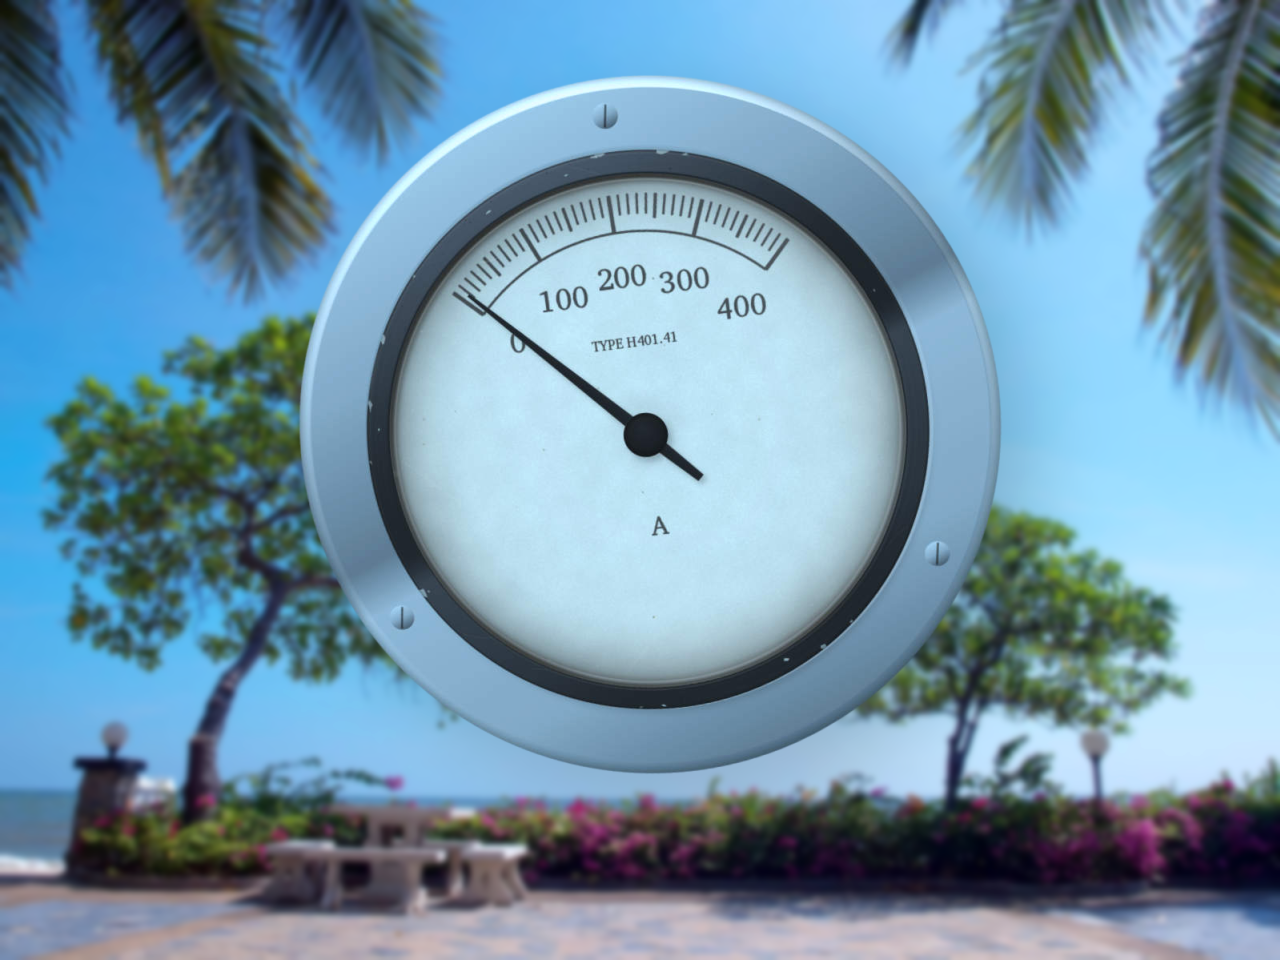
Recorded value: 10 A
